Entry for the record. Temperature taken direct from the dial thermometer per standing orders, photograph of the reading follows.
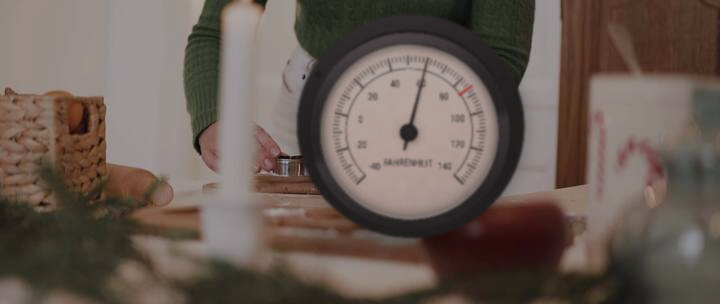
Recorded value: 60 °F
